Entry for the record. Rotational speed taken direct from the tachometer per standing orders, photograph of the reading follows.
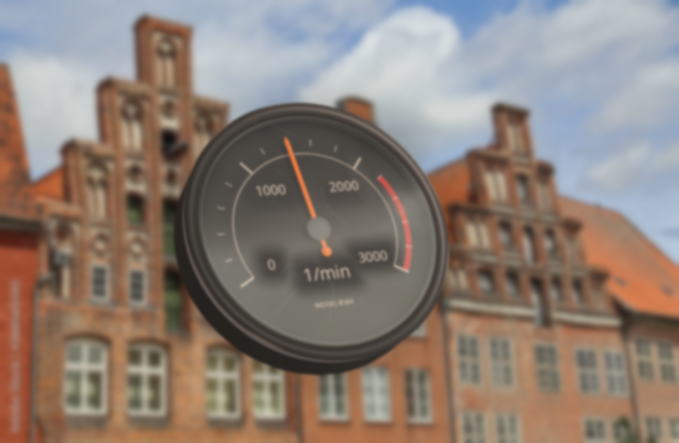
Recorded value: 1400 rpm
